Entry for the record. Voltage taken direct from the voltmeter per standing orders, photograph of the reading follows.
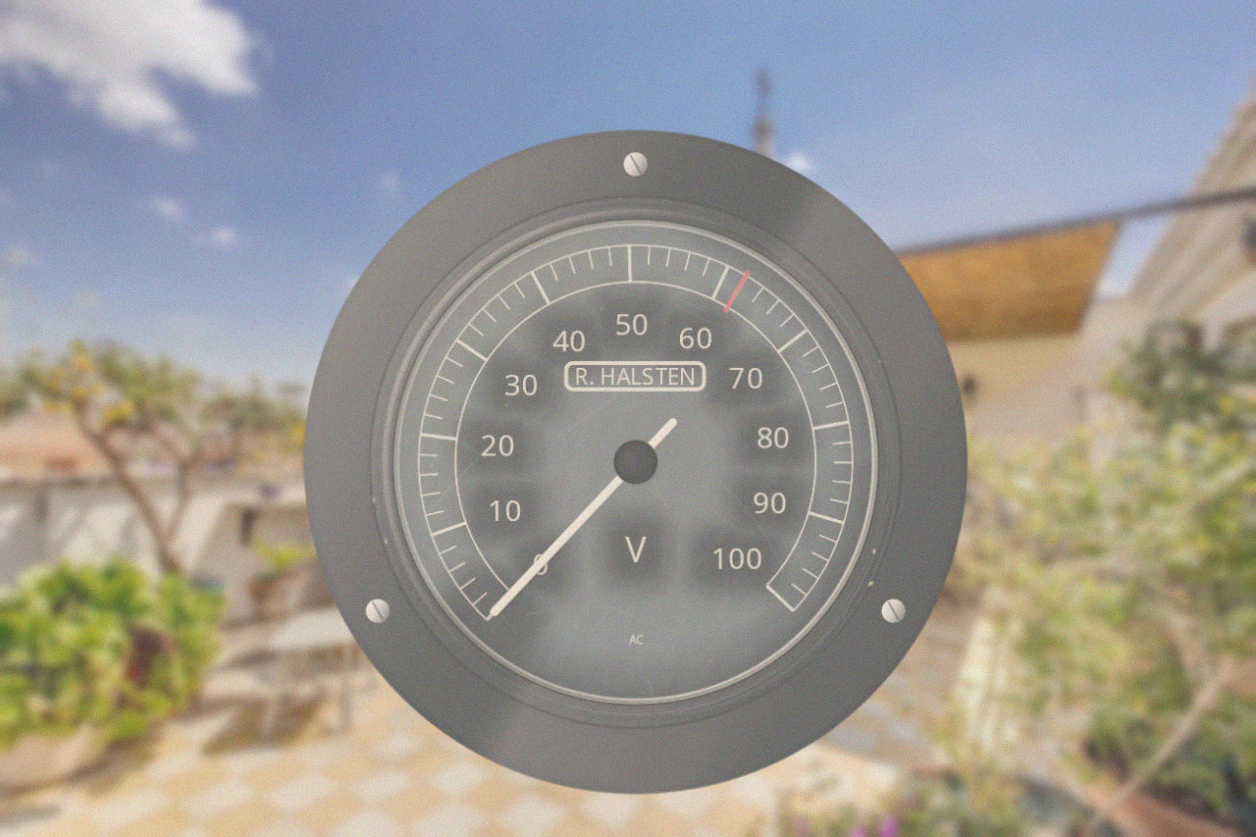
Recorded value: 0 V
